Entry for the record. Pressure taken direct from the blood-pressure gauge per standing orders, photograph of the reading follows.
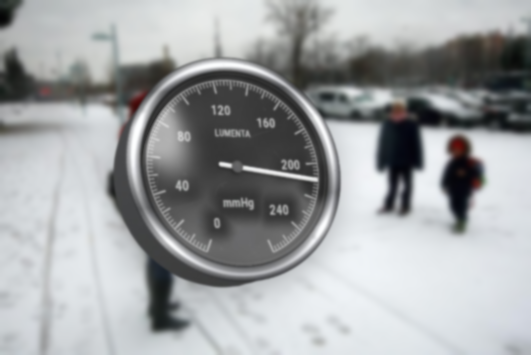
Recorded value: 210 mmHg
